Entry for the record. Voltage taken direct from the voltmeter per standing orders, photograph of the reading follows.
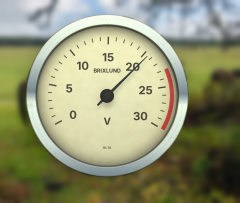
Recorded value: 20.5 V
